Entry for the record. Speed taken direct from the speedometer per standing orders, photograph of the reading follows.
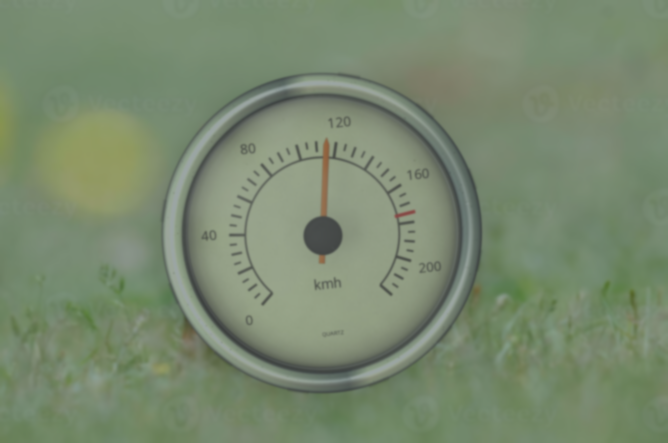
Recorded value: 115 km/h
